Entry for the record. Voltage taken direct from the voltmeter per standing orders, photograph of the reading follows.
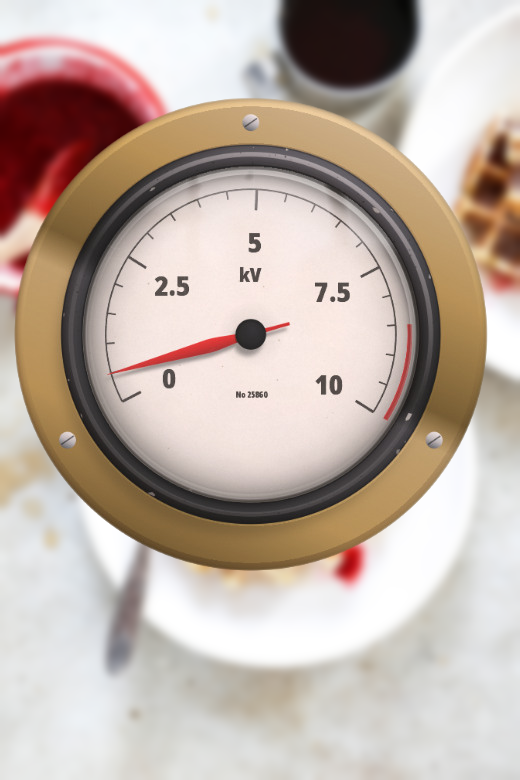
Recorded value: 0.5 kV
